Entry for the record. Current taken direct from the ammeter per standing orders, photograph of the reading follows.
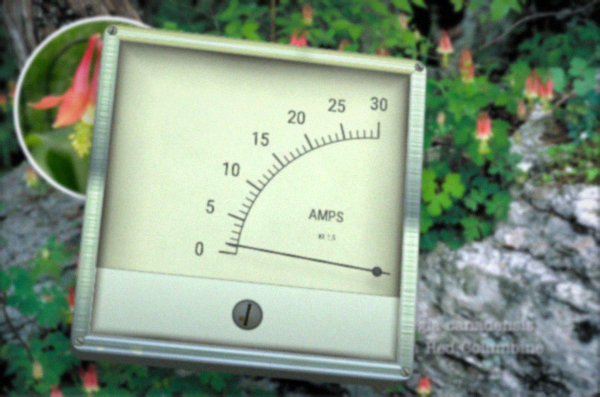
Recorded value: 1 A
